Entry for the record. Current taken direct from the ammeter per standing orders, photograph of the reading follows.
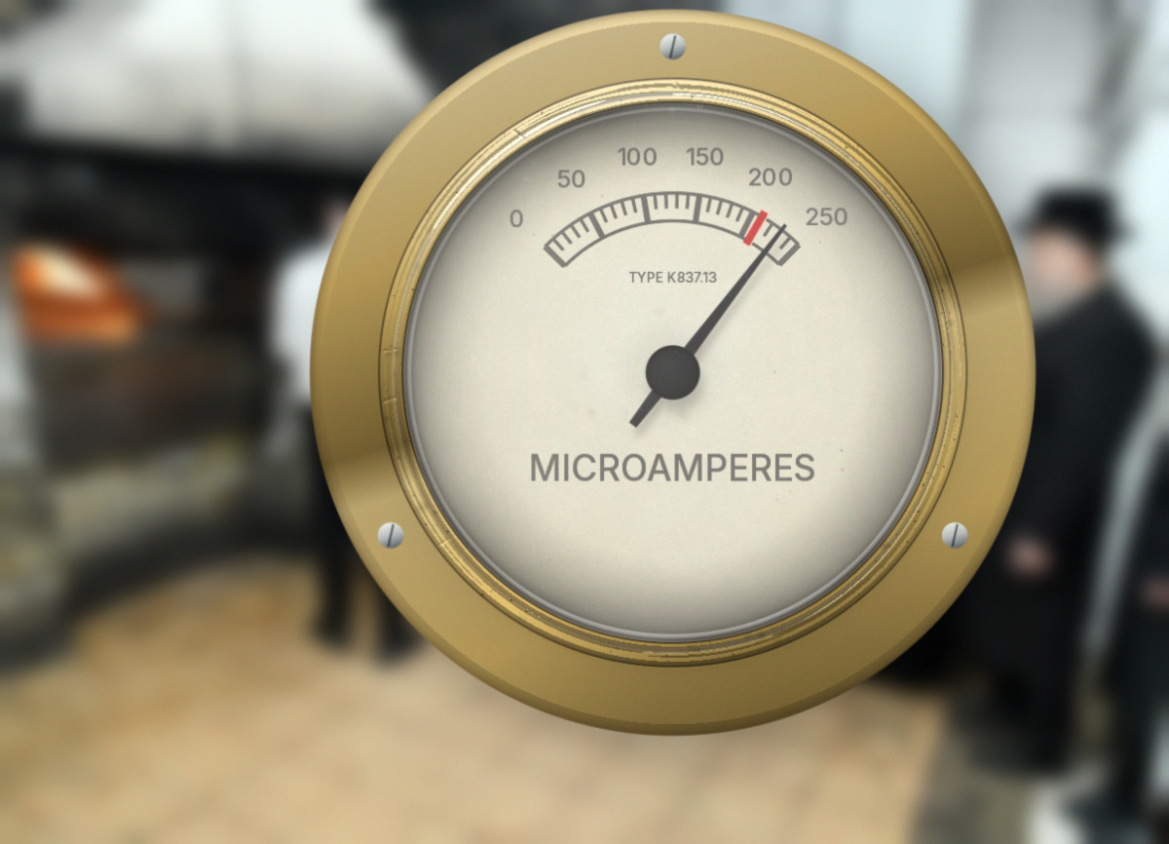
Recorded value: 230 µA
